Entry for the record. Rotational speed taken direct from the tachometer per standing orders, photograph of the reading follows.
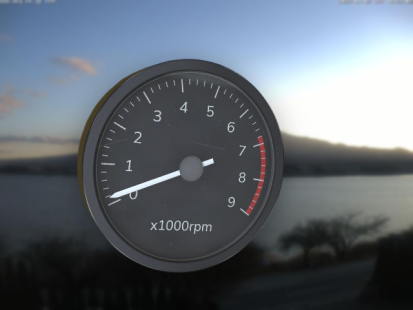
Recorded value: 200 rpm
